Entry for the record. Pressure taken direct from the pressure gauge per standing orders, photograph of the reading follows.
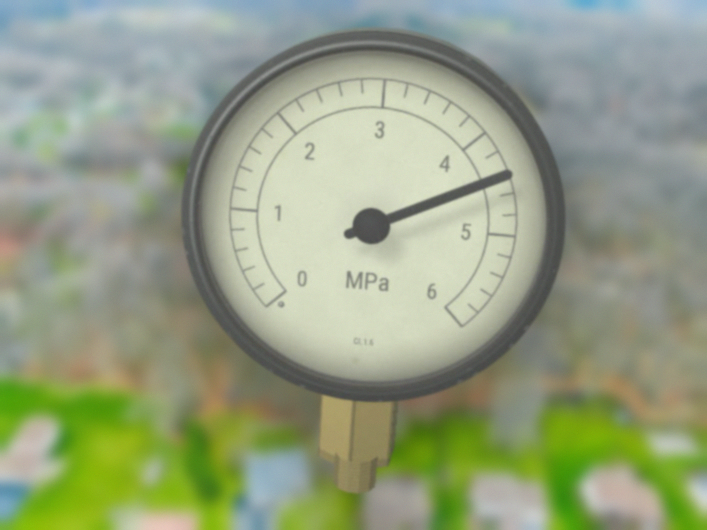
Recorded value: 4.4 MPa
